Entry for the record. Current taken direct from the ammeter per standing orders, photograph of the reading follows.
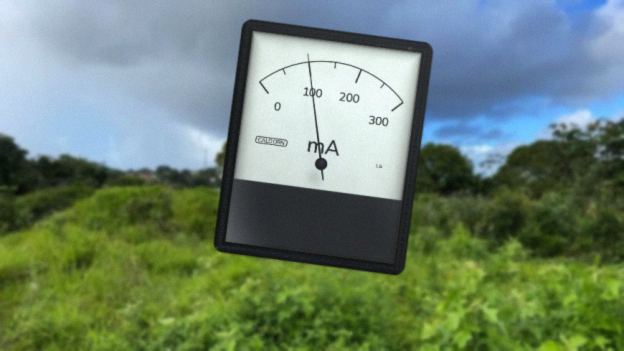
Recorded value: 100 mA
